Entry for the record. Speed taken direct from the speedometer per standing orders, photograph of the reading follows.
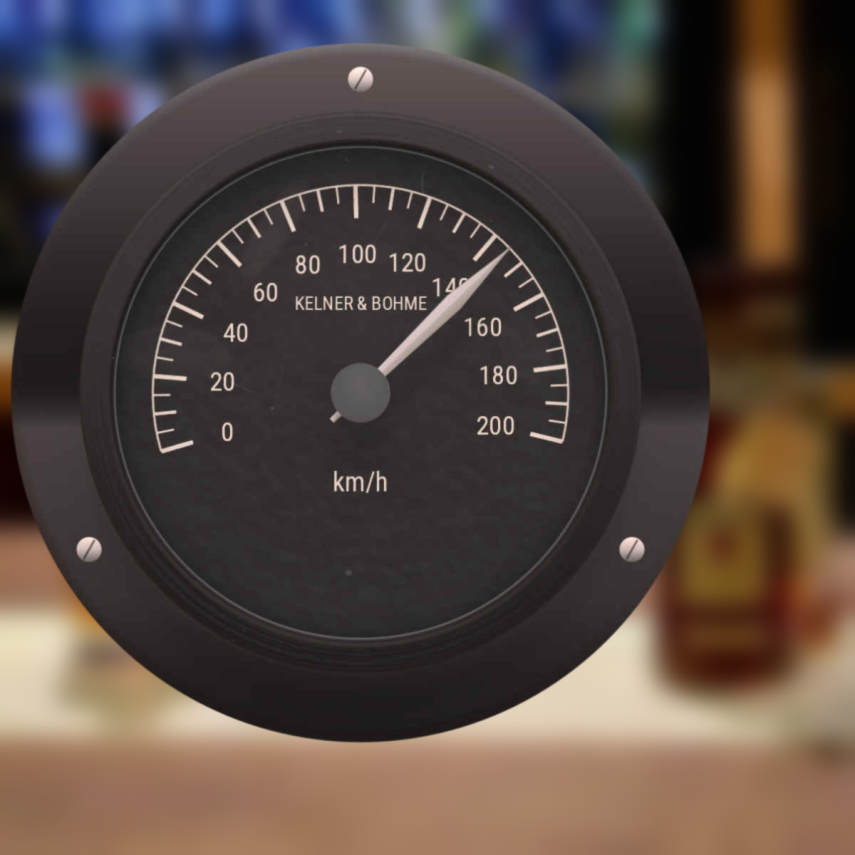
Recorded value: 145 km/h
